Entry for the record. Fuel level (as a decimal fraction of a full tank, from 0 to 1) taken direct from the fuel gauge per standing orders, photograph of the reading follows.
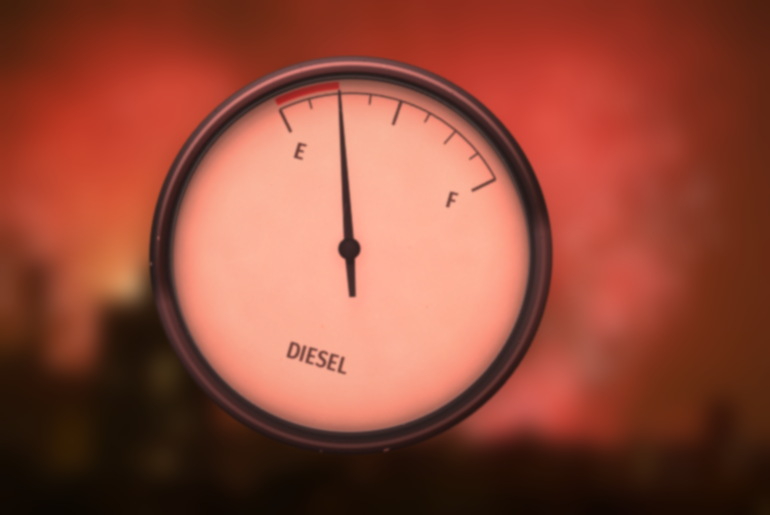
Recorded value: 0.25
